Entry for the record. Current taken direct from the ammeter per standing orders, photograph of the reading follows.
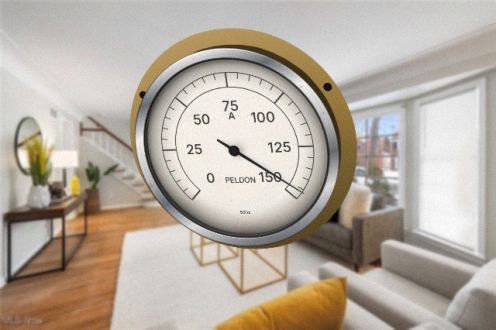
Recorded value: 145 A
